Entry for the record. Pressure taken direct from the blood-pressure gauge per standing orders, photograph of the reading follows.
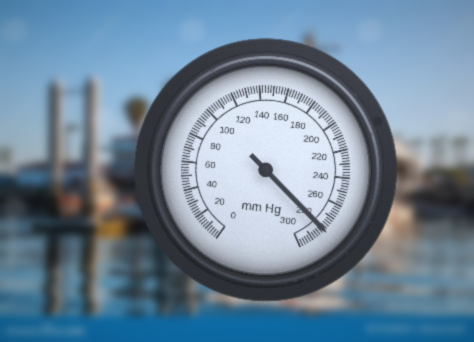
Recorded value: 280 mmHg
